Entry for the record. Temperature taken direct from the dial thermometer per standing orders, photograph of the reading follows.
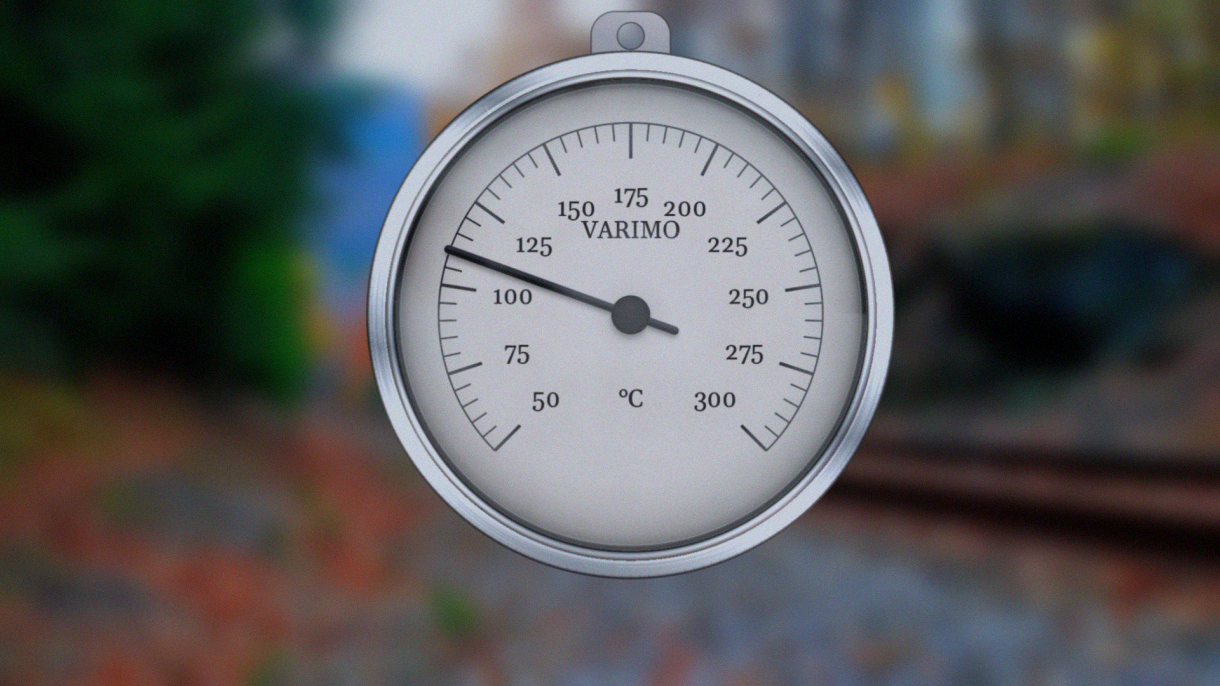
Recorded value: 110 °C
